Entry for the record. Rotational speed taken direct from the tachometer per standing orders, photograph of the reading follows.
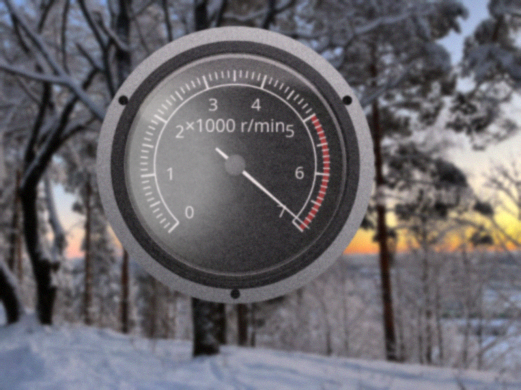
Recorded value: 6900 rpm
